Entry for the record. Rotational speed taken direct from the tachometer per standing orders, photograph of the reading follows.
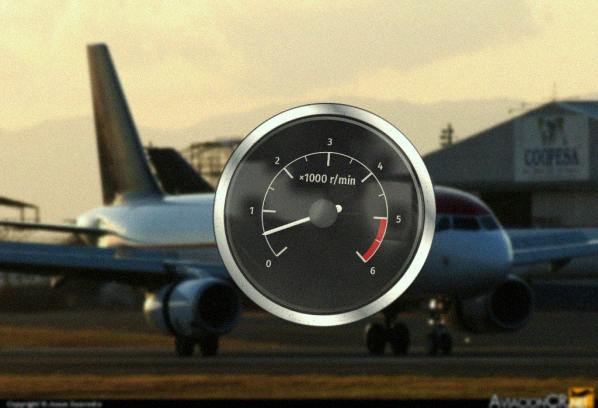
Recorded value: 500 rpm
